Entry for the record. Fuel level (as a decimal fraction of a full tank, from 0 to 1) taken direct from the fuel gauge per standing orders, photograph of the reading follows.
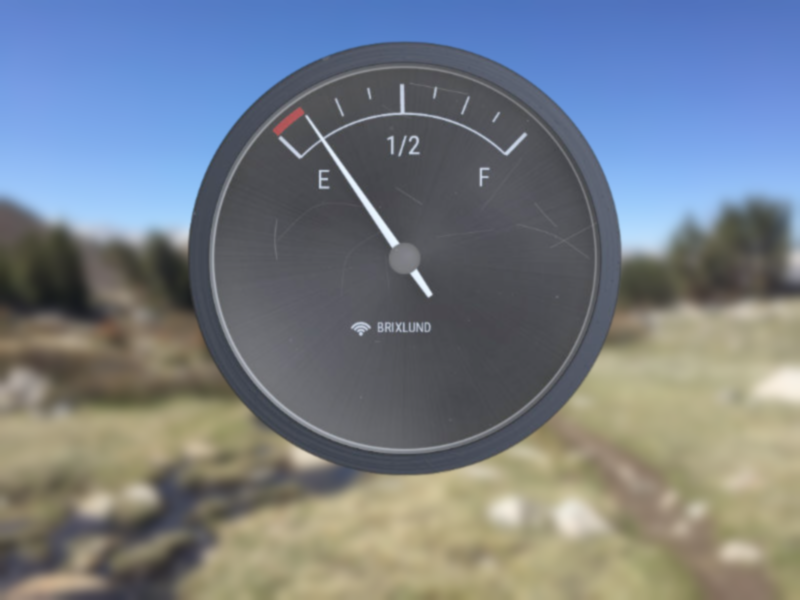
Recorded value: 0.125
